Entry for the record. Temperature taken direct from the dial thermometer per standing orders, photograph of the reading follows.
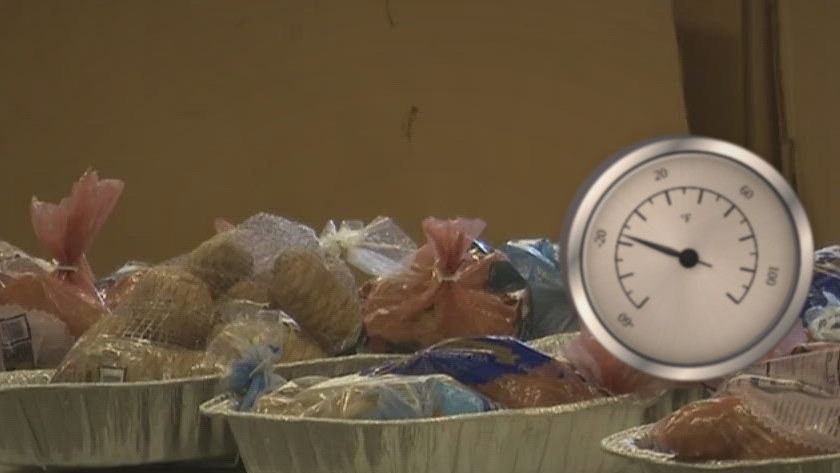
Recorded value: -15 °F
